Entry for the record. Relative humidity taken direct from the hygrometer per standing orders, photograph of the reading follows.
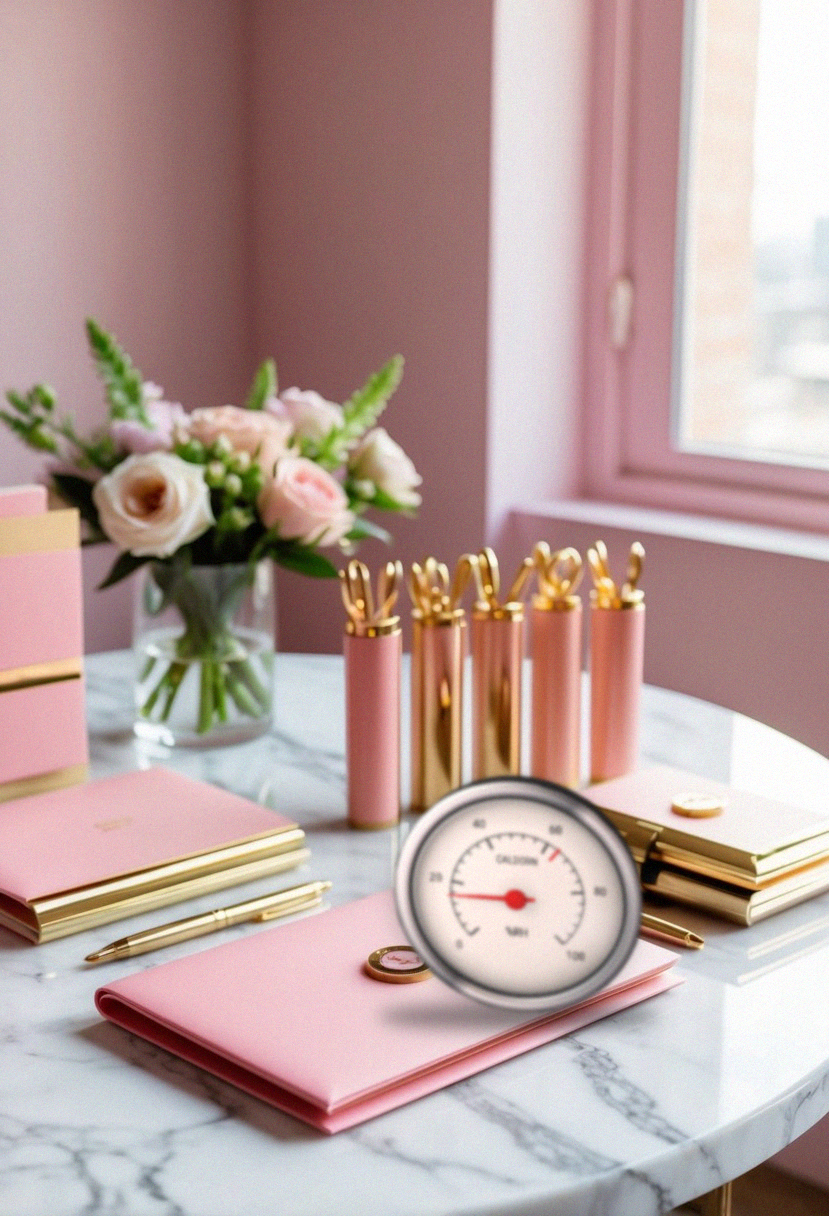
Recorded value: 16 %
